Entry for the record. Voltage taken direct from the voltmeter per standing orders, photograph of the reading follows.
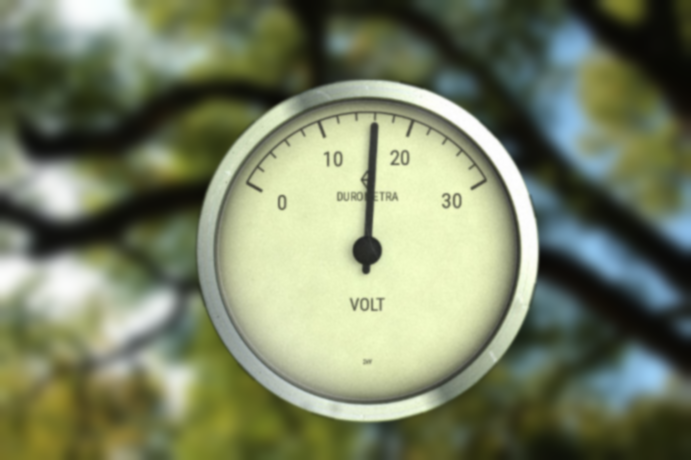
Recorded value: 16 V
